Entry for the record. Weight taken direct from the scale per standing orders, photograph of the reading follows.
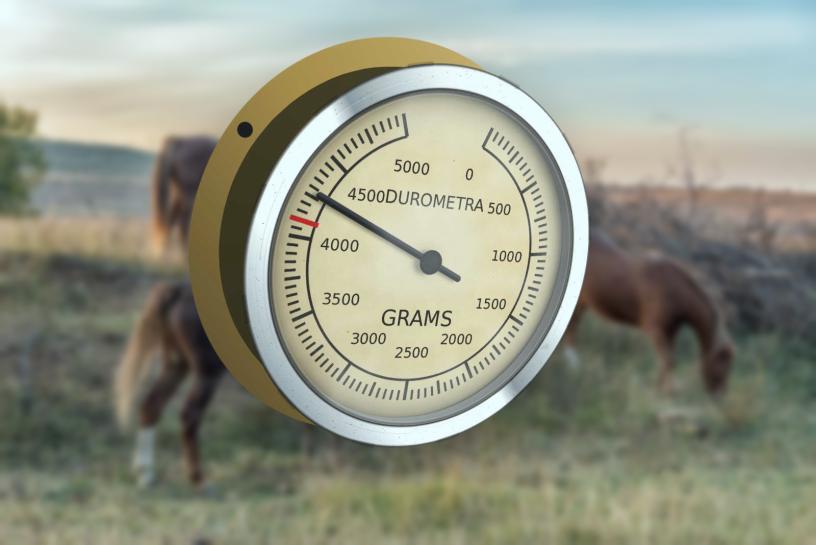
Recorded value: 4275 g
